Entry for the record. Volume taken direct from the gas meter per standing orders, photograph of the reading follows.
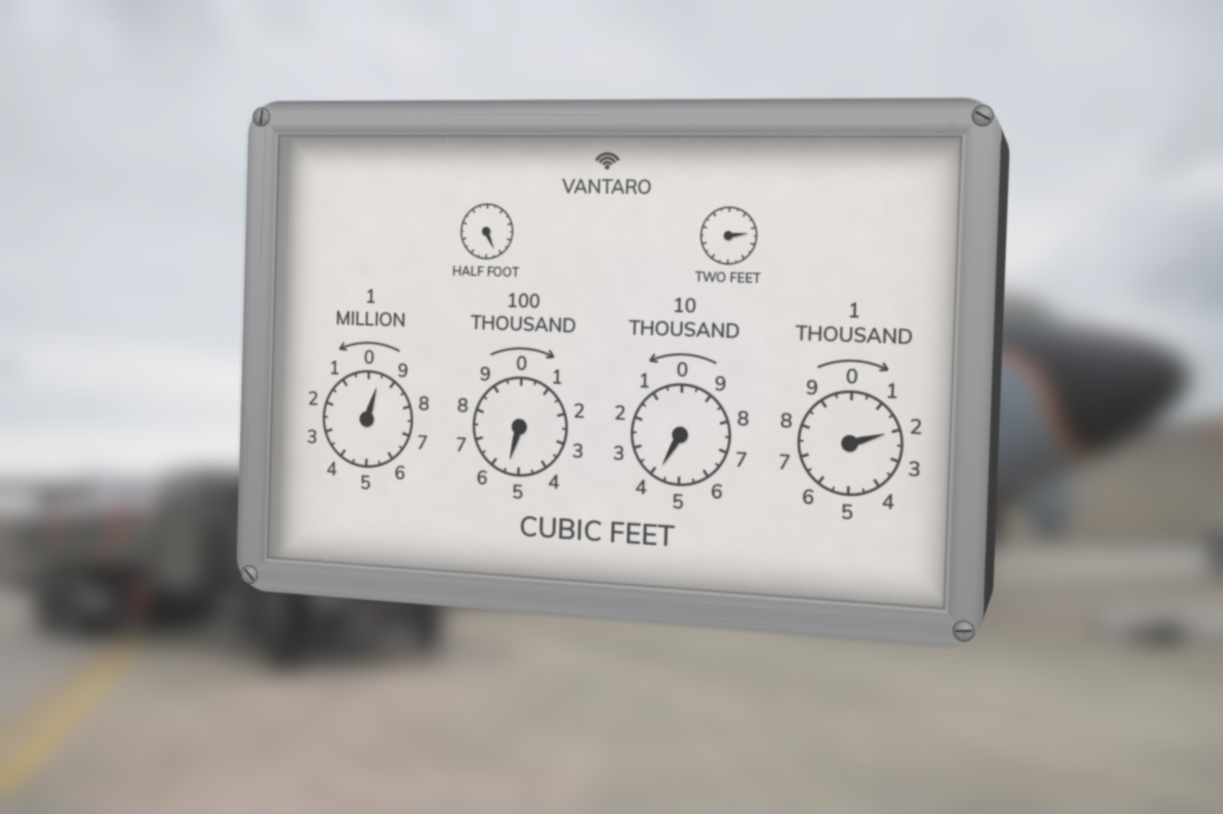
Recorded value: 954200 ft³
